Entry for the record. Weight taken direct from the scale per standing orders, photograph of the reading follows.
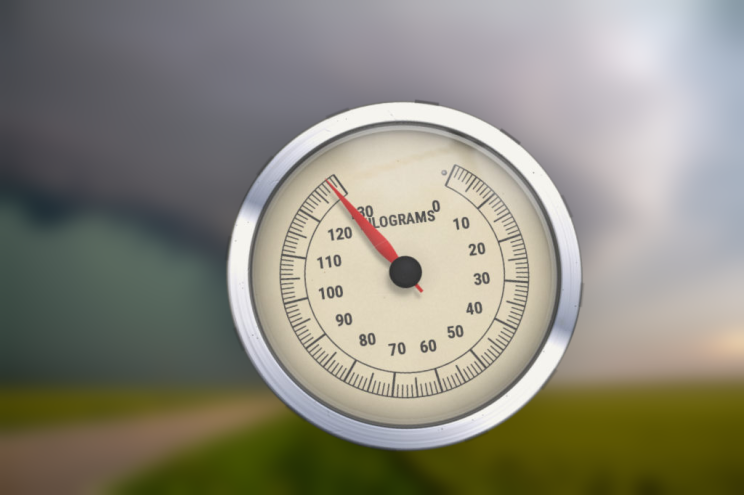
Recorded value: 128 kg
